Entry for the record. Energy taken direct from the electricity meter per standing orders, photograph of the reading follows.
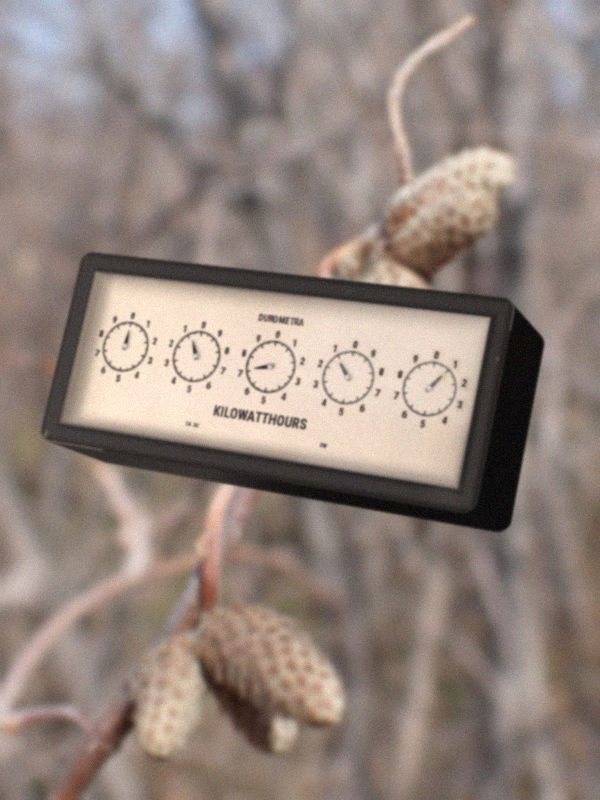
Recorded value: 711 kWh
